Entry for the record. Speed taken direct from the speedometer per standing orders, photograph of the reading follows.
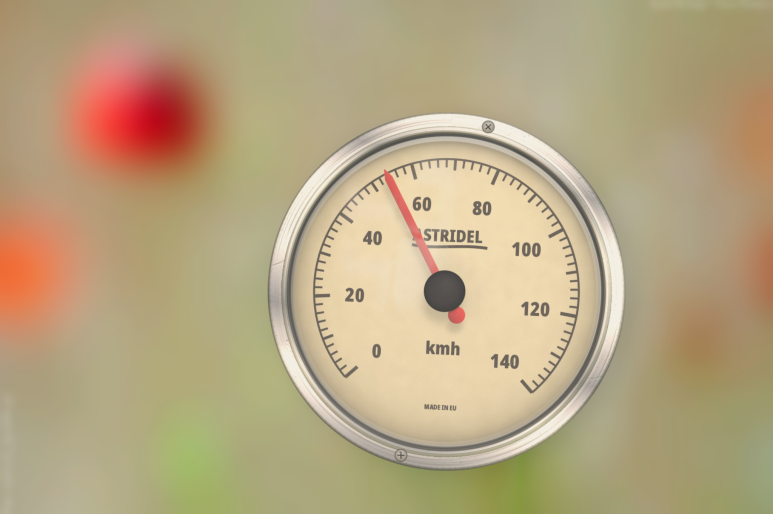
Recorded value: 54 km/h
